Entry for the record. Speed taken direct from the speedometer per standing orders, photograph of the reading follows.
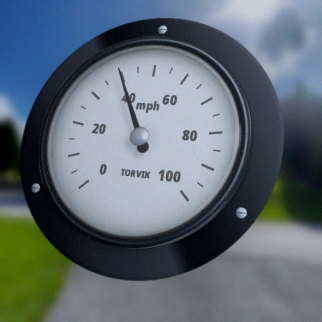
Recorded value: 40 mph
